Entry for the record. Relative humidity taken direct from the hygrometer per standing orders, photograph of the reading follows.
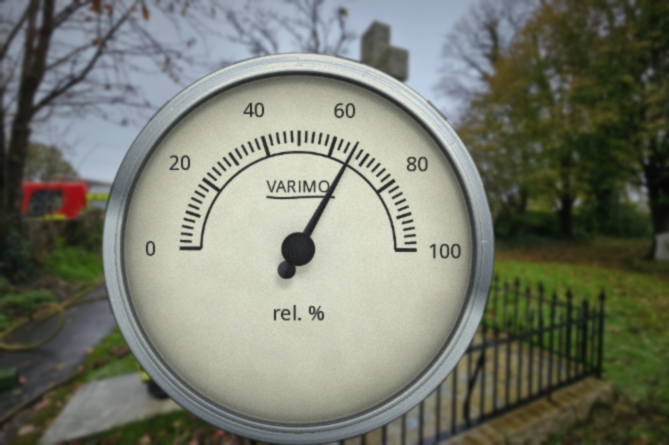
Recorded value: 66 %
